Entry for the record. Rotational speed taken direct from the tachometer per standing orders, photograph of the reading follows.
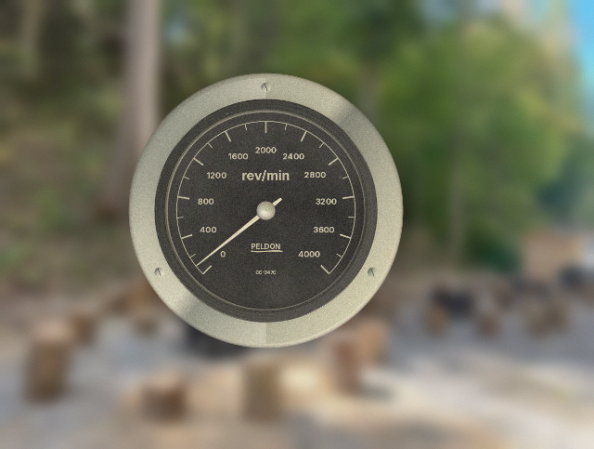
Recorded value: 100 rpm
